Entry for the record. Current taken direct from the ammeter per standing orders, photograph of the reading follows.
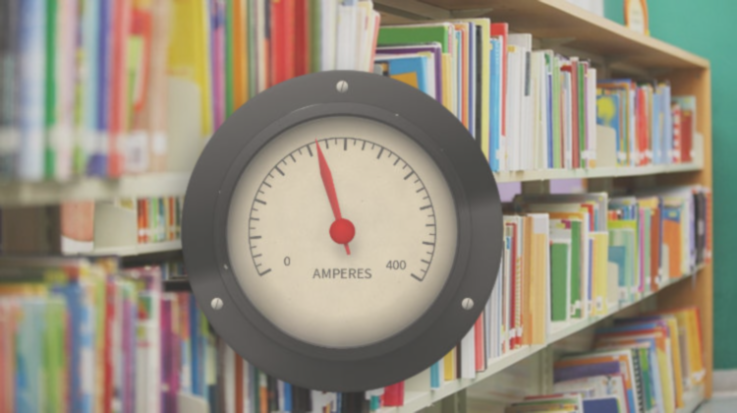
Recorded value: 170 A
